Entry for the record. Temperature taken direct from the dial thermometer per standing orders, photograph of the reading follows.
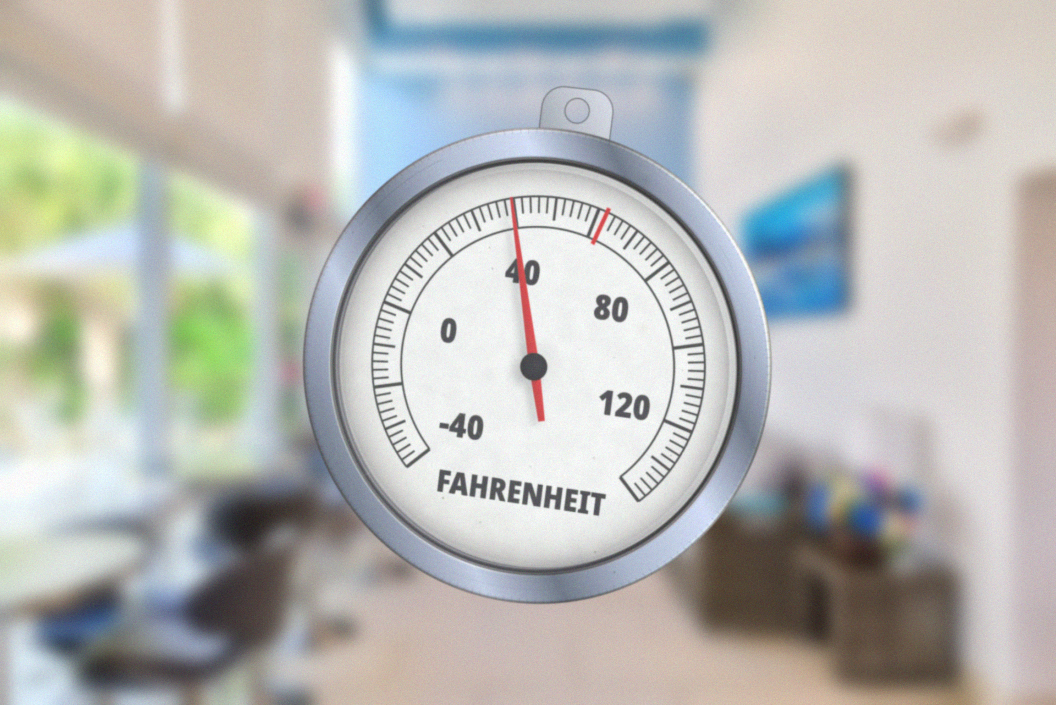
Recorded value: 40 °F
